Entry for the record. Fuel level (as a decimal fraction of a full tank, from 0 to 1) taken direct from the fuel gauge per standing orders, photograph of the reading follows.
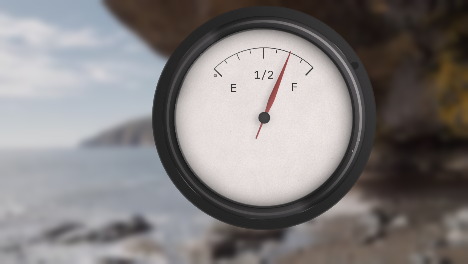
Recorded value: 0.75
